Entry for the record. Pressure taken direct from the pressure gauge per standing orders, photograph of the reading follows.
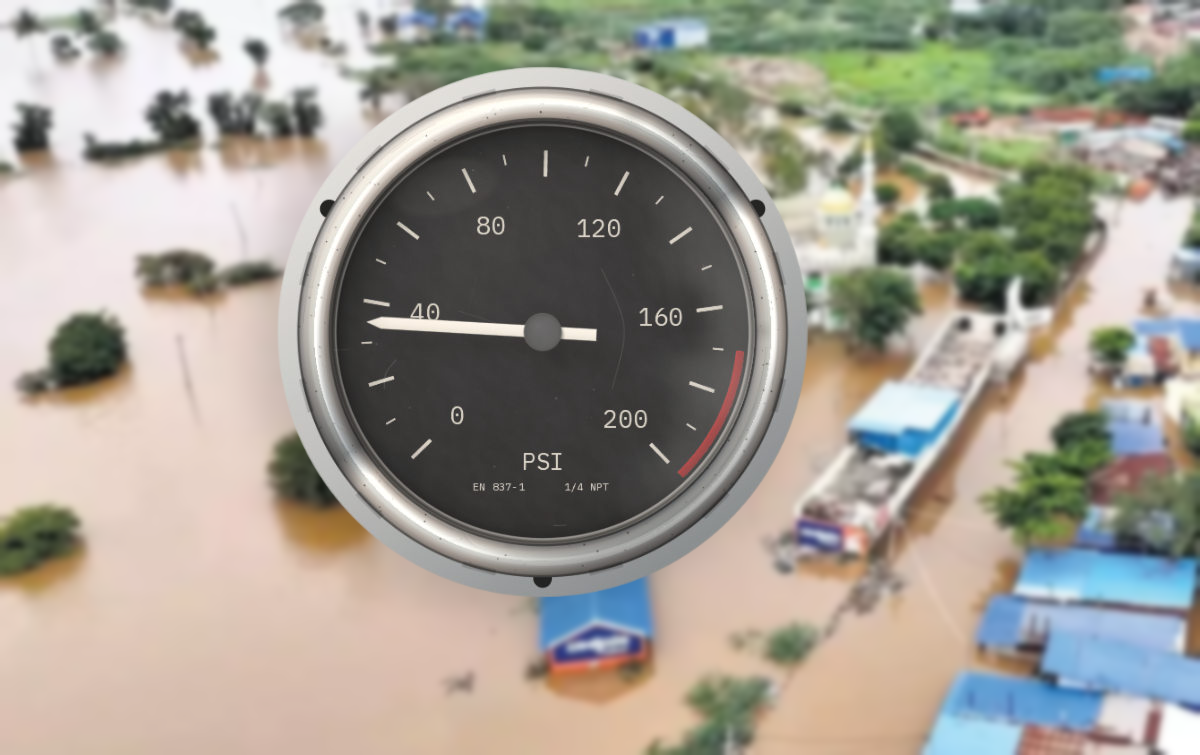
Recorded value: 35 psi
